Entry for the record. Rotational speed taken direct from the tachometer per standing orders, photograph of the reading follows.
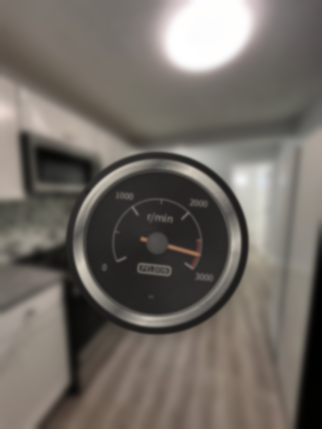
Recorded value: 2750 rpm
